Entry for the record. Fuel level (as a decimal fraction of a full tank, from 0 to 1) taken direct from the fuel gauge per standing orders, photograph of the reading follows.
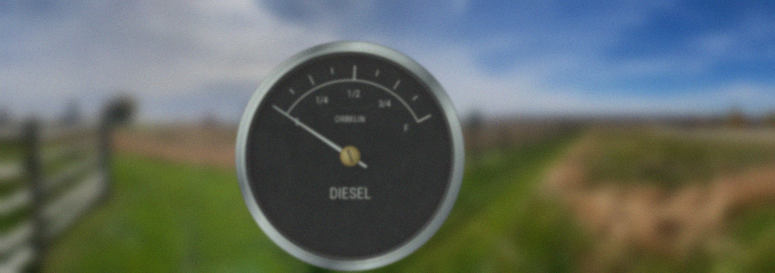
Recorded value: 0
